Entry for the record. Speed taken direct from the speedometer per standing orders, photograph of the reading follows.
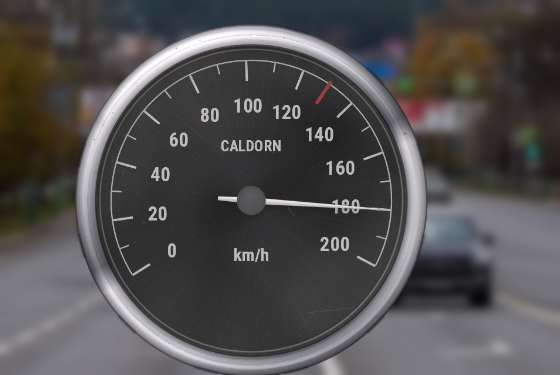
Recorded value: 180 km/h
